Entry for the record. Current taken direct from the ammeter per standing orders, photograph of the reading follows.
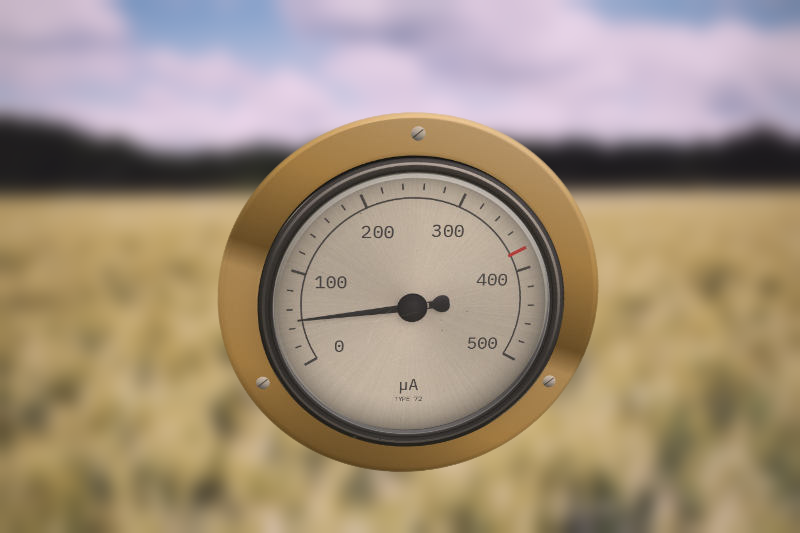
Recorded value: 50 µA
